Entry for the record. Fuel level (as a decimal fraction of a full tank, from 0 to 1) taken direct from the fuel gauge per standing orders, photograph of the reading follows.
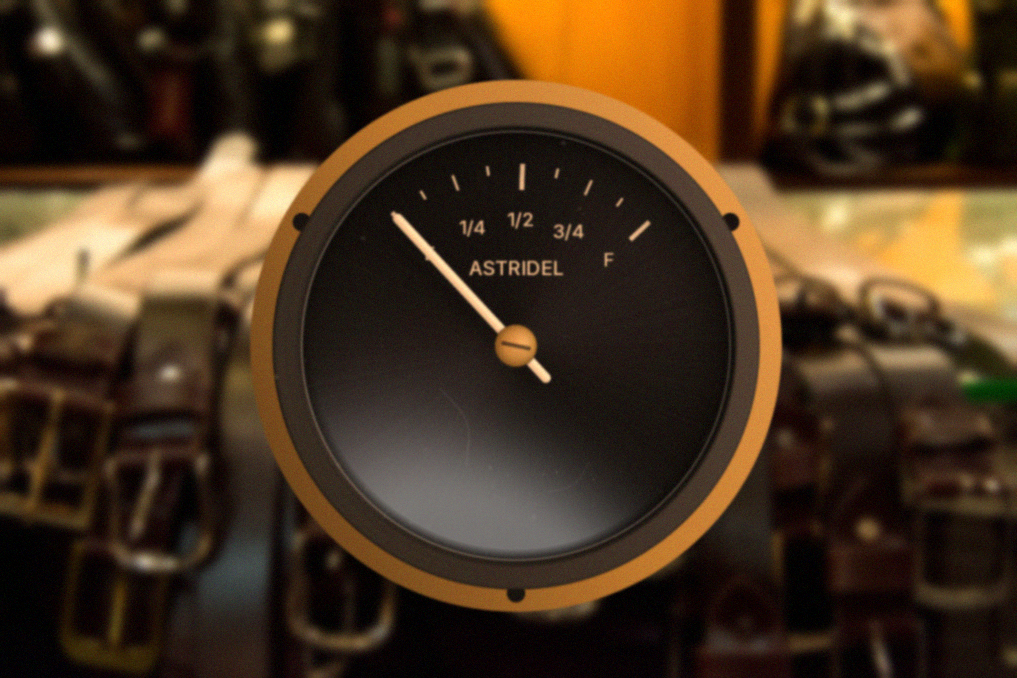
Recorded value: 0
